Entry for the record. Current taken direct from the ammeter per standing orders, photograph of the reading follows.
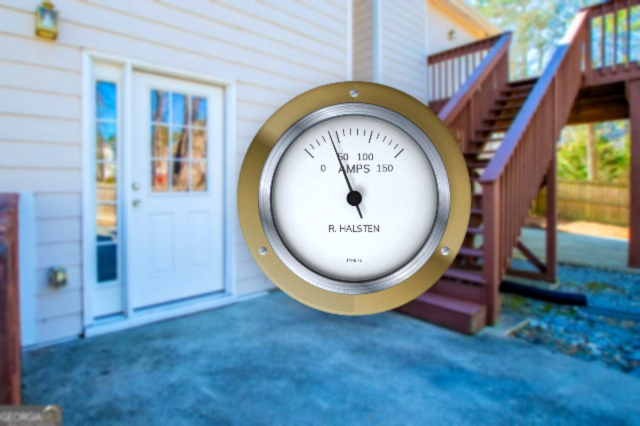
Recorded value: 40 A
